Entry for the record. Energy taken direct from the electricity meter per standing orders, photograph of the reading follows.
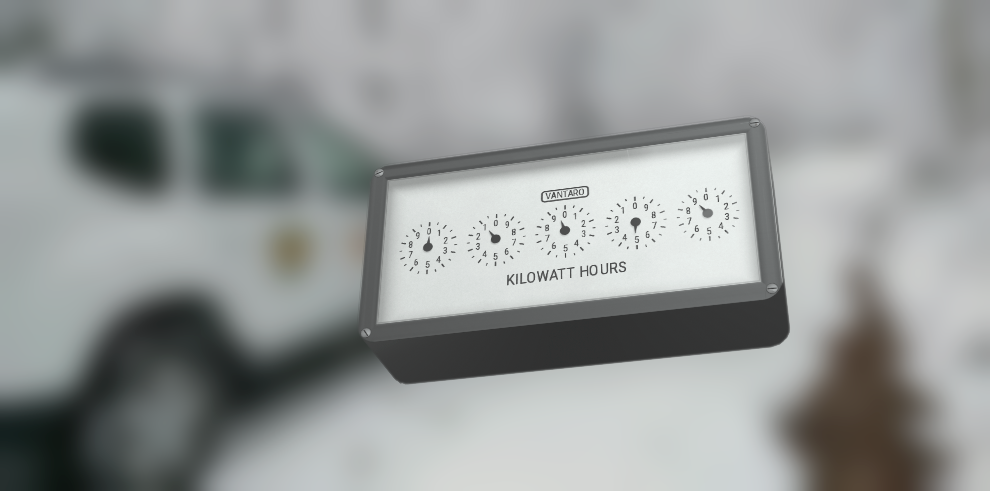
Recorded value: 949 kWh
